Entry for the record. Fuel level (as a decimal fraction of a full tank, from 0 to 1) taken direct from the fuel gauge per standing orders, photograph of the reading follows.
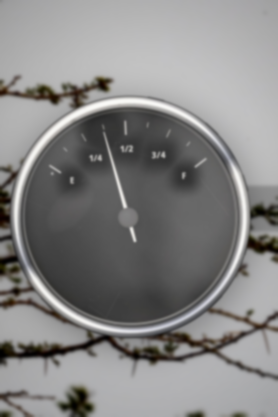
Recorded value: 0.375
